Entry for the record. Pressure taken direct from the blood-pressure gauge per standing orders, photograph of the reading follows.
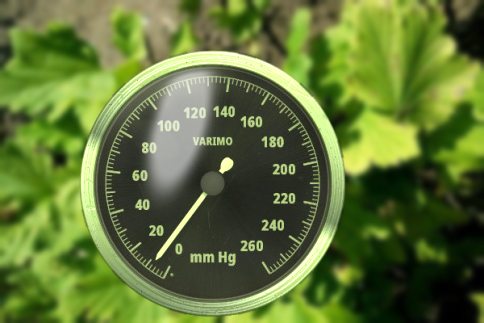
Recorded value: 8 mmHg
